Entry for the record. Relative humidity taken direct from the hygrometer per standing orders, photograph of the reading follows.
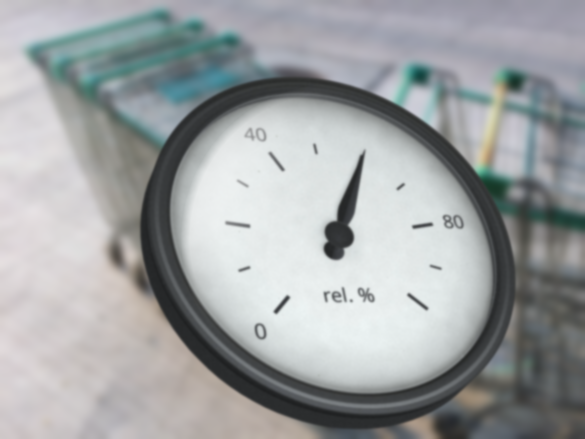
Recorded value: 60 %
